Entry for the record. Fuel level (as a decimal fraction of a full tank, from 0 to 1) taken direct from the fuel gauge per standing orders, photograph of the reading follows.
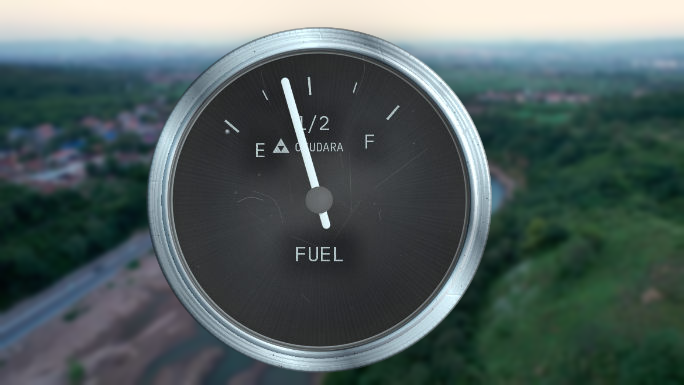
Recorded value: 0.375
